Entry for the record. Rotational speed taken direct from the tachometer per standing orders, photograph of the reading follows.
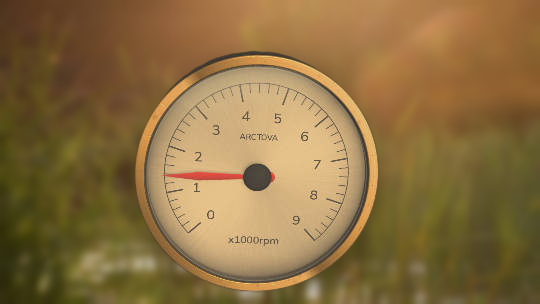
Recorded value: 1400 rpm
